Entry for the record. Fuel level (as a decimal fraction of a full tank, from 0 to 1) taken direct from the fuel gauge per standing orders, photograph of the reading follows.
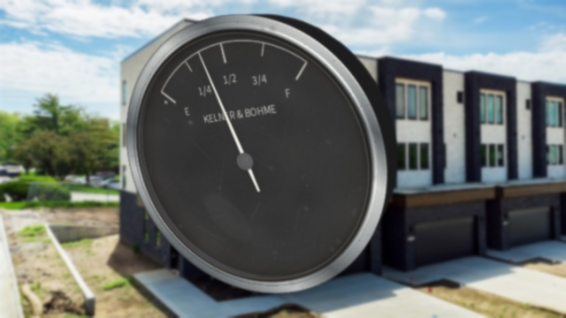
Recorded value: 0.375
